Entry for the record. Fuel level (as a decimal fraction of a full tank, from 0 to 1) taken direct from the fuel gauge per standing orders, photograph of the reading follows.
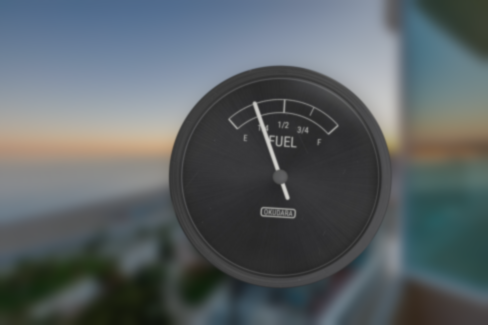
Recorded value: 0.25
